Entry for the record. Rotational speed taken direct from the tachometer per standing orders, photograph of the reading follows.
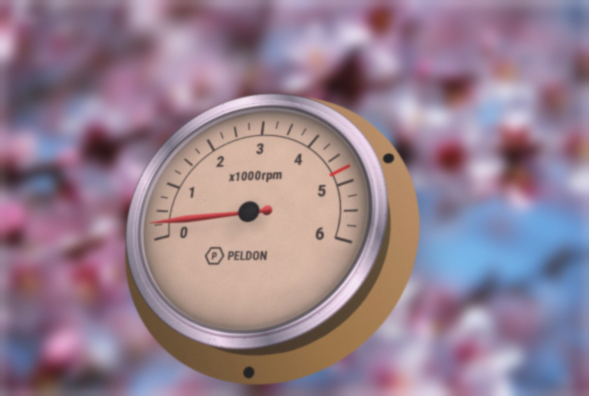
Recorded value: 250 rpm
